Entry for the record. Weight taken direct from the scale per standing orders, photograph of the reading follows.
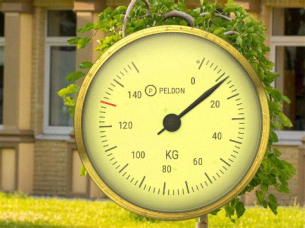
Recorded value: 12 kg
